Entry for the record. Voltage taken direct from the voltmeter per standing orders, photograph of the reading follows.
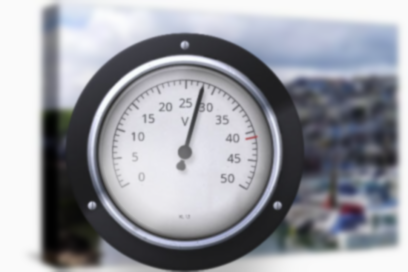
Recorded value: 28 V
